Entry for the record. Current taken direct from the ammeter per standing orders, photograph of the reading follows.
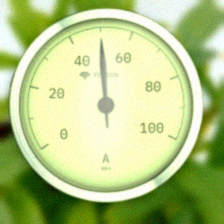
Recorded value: 50 A
